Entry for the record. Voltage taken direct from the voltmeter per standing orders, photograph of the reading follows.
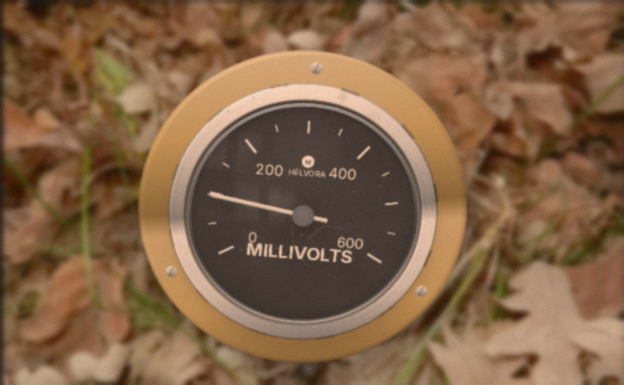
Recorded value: 100 mV
